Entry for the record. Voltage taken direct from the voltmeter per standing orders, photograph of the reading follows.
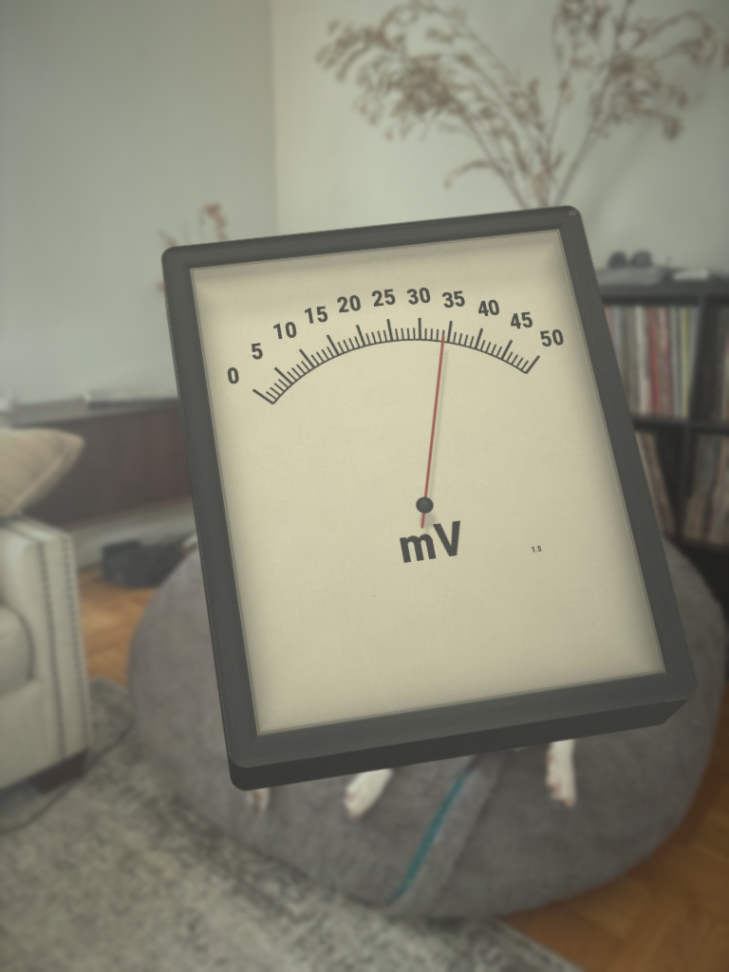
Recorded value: 34 mV
